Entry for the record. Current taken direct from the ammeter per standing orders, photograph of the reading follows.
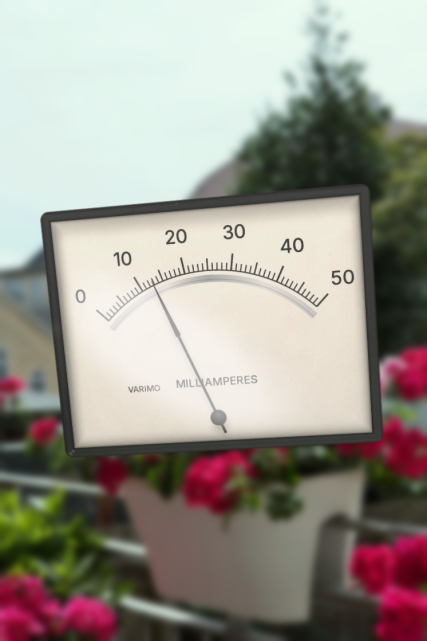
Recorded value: 13 mA
